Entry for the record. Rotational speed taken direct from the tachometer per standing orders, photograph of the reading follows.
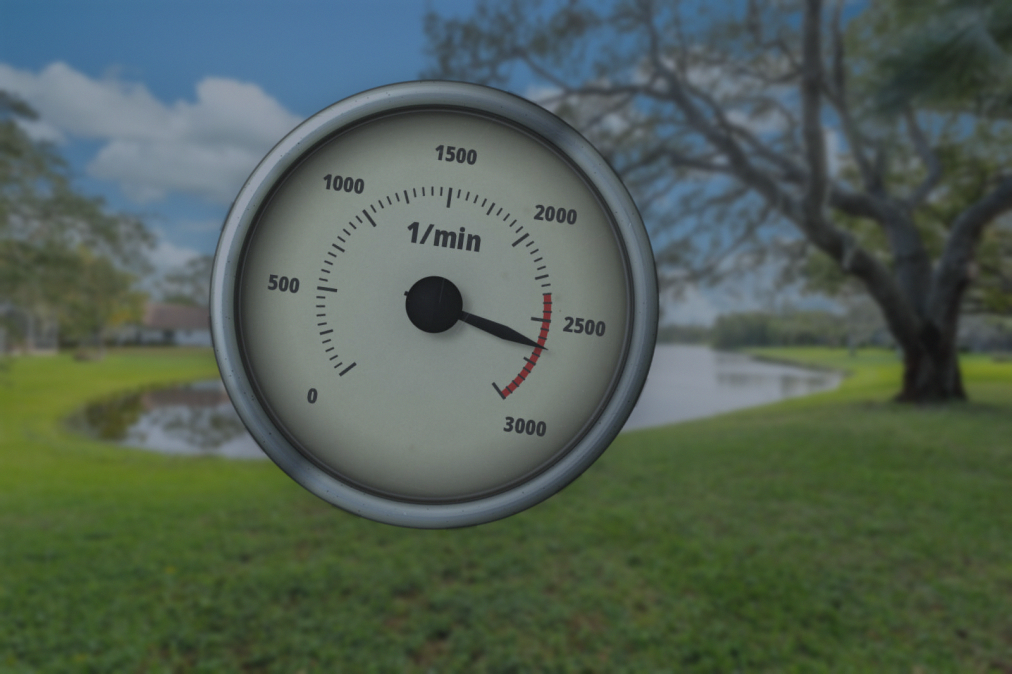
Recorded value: 2650 rpm
